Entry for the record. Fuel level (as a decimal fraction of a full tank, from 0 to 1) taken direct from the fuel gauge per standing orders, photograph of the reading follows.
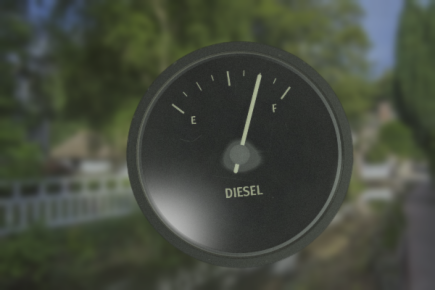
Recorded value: 0.75
